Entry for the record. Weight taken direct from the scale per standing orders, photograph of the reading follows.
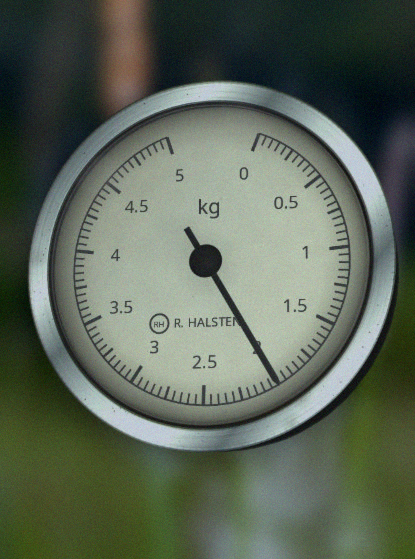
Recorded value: 2 kg
